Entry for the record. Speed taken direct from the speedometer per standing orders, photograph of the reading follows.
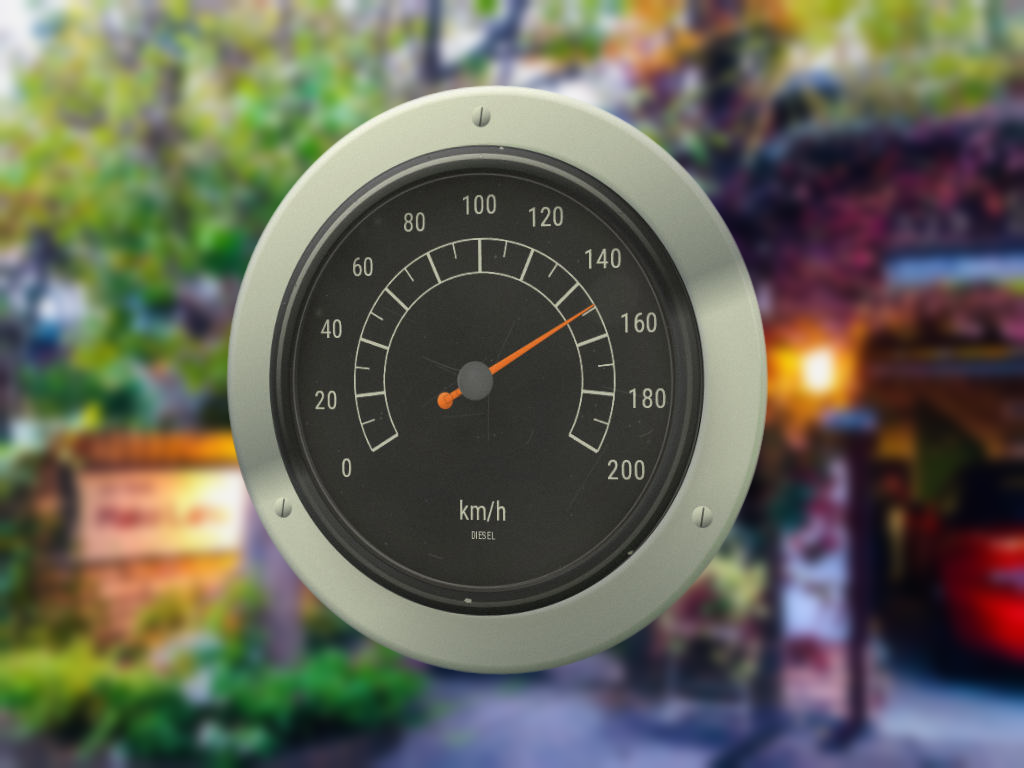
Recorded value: 150 km/h
